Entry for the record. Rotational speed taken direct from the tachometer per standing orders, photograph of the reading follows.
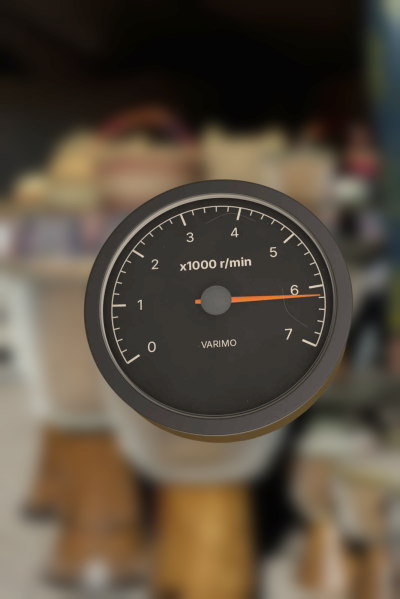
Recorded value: 6200 rpm
